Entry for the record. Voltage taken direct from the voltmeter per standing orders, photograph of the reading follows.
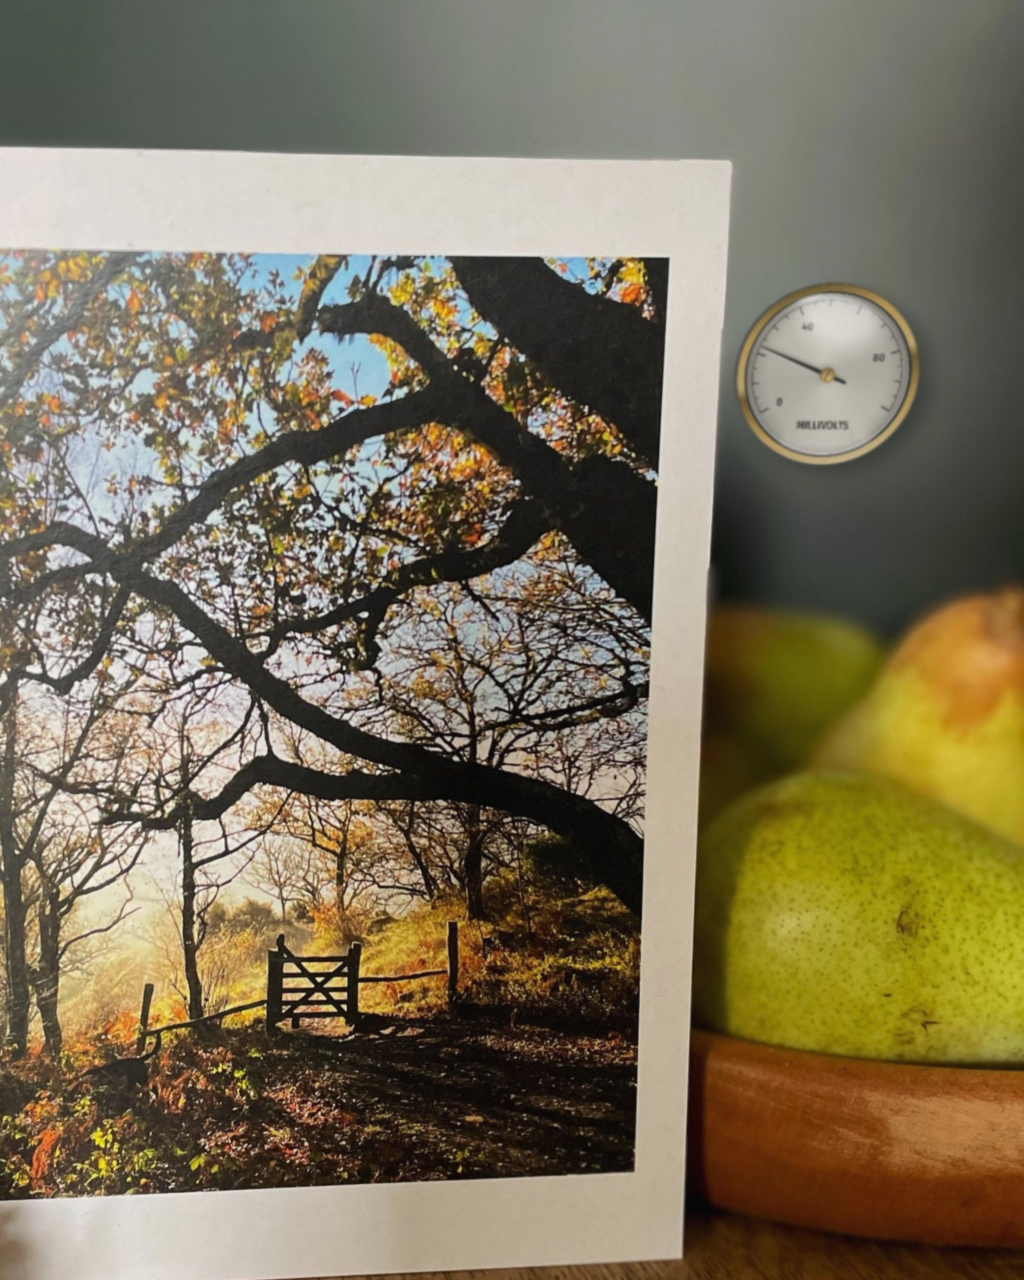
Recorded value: 22.5 mV
